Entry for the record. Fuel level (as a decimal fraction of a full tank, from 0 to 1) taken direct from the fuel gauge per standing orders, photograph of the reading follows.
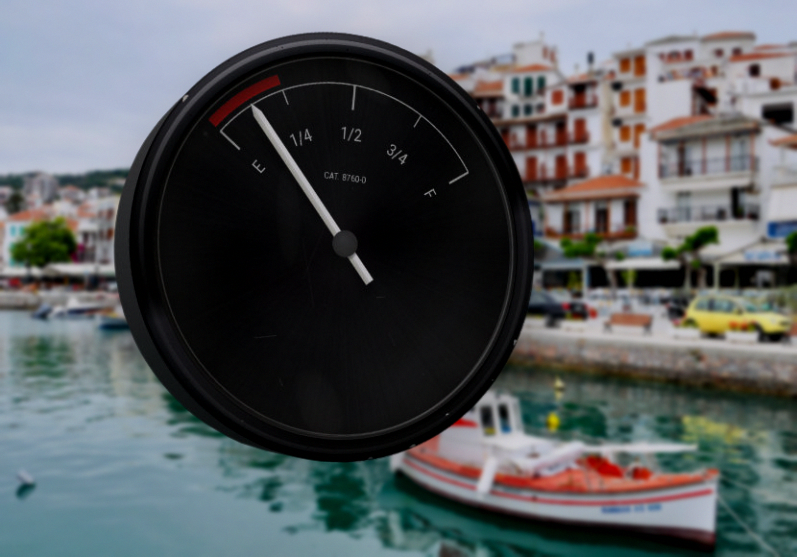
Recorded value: 0.125
